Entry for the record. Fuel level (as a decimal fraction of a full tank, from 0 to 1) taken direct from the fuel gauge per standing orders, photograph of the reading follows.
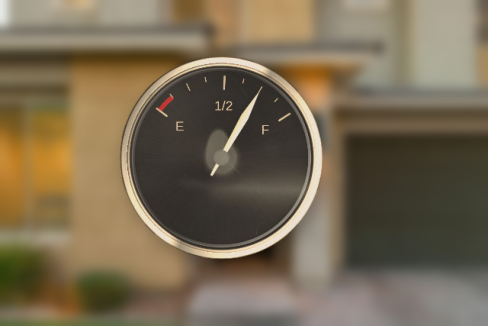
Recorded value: 0.75
